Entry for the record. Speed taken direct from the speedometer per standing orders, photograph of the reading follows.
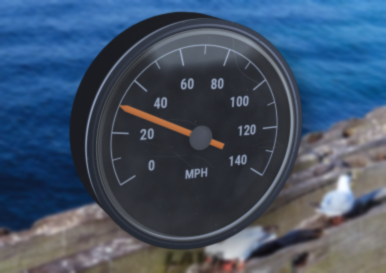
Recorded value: 30 mph
